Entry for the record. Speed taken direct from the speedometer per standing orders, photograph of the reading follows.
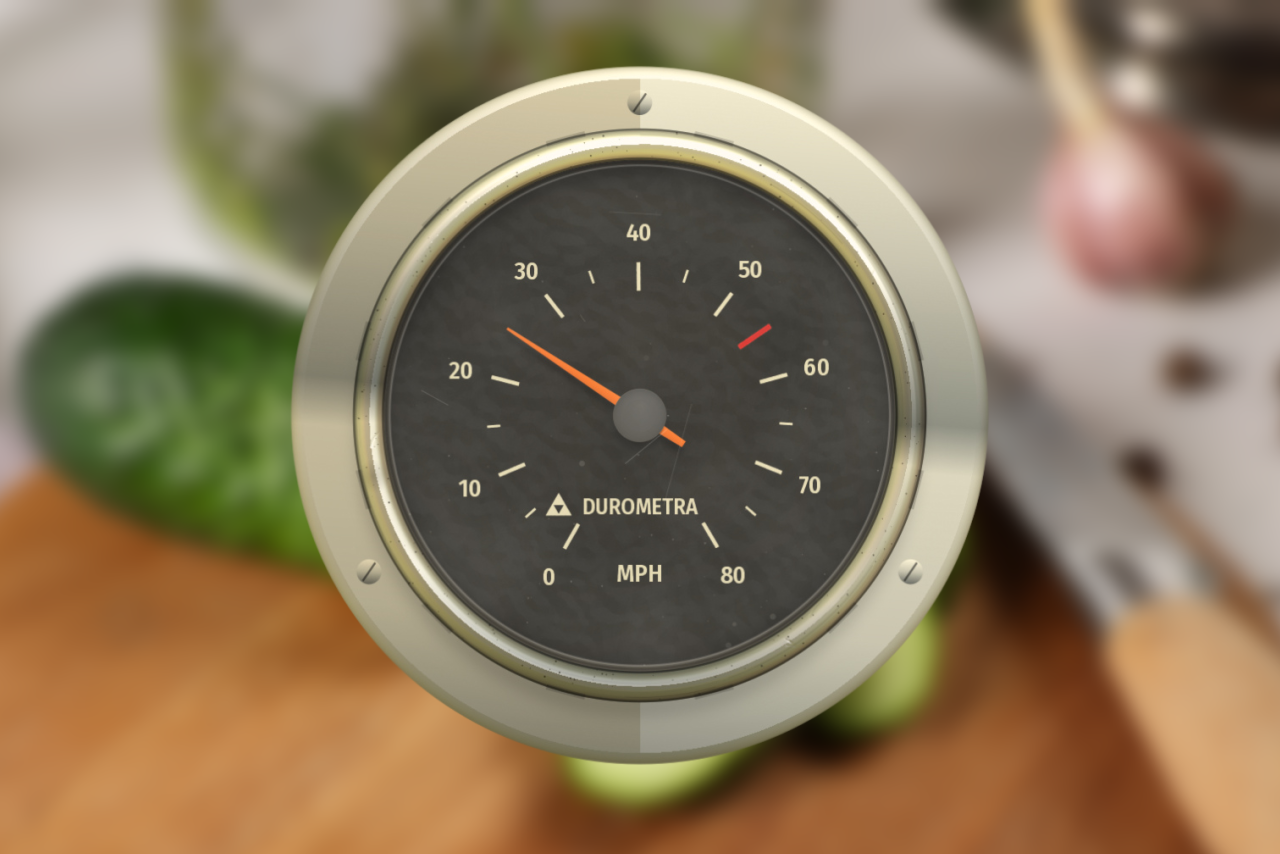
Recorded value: 25 mph
